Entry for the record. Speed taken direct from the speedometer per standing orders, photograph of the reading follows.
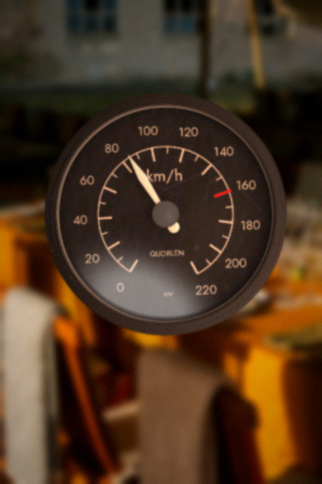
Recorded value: 85 km/h
